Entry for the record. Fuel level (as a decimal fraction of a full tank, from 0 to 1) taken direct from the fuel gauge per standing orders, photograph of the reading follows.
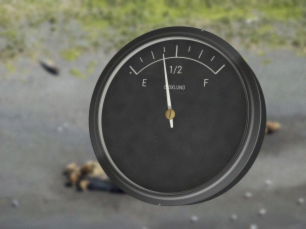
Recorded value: 0.375
